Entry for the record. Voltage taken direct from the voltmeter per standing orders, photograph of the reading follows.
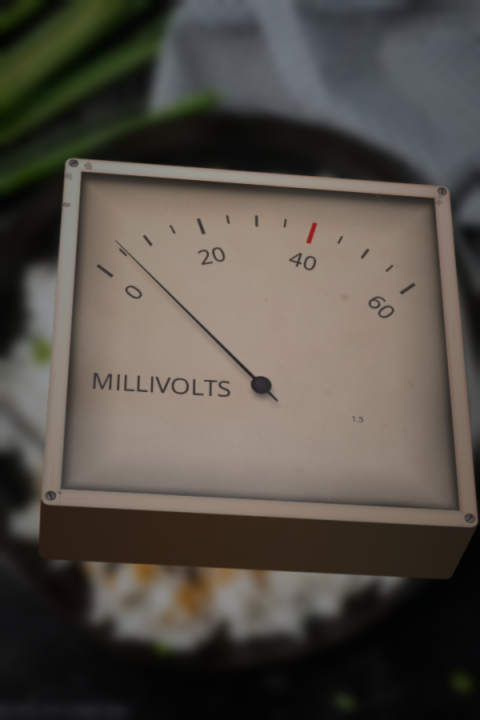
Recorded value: 5 mV
